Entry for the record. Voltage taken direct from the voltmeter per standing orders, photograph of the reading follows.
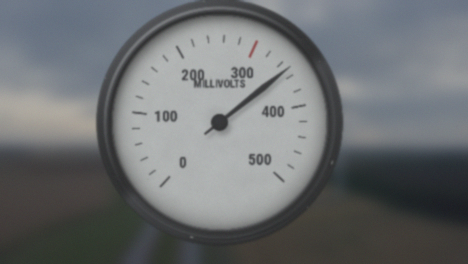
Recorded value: 350 mV
